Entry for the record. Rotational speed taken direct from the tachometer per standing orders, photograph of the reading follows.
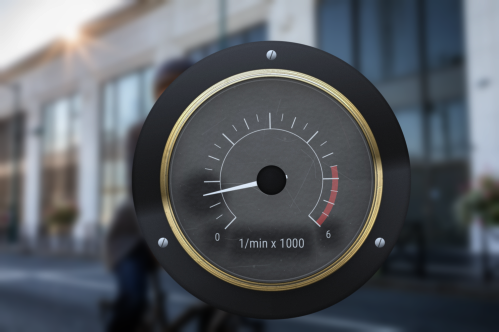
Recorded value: 750 rpm
